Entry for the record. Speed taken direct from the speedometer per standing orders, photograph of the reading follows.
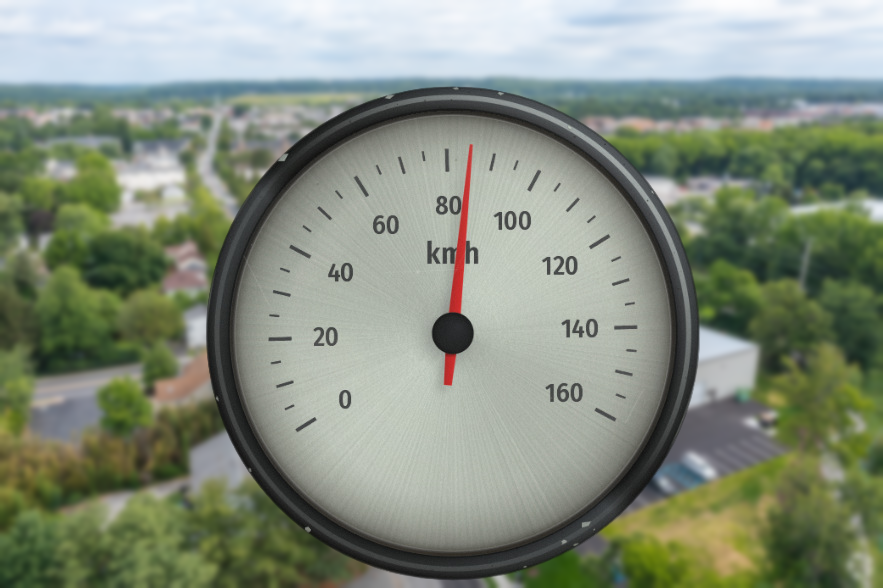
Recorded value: 85 km/h
